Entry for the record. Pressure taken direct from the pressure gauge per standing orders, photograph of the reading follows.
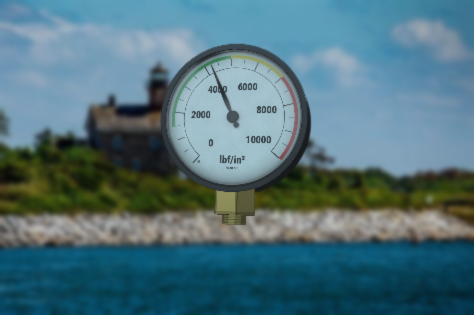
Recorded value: 4250 psi
